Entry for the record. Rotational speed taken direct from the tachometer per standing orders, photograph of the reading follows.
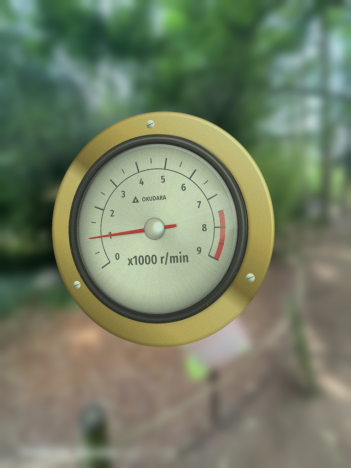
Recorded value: 1000 rpm
